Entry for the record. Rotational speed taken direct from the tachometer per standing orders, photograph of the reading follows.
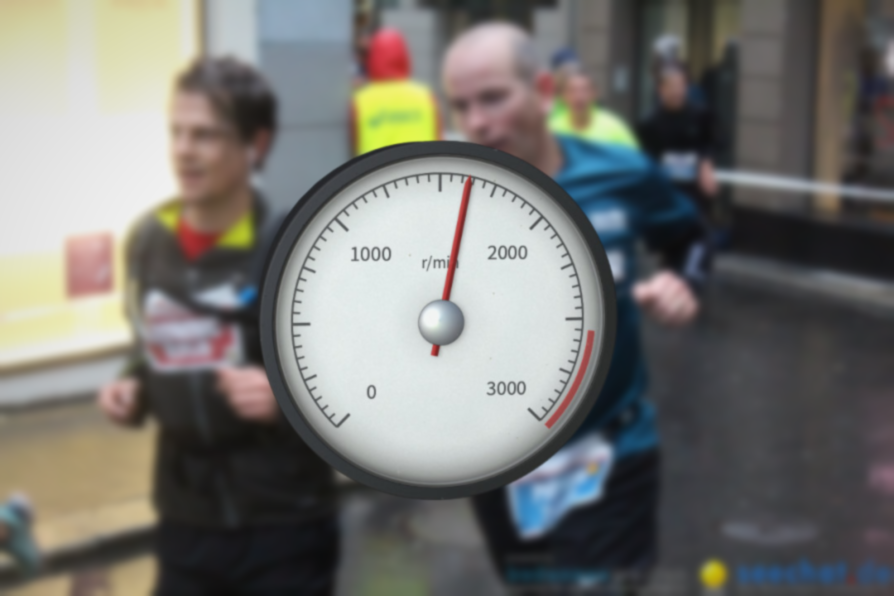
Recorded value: 1625 rpm
